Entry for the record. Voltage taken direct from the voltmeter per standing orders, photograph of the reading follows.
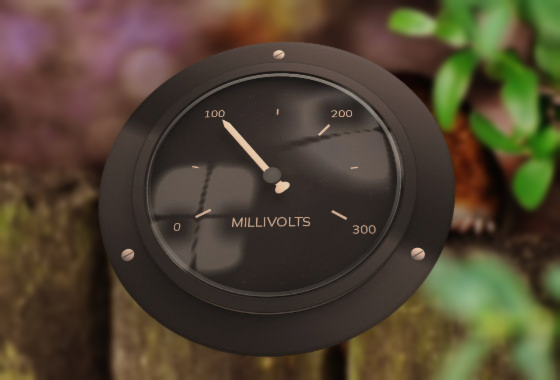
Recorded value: 100 mV
